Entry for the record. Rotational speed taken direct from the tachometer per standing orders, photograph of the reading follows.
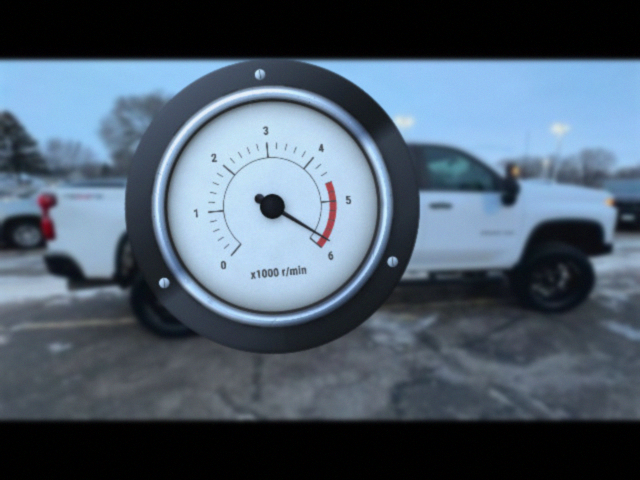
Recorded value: 5800 rpm
